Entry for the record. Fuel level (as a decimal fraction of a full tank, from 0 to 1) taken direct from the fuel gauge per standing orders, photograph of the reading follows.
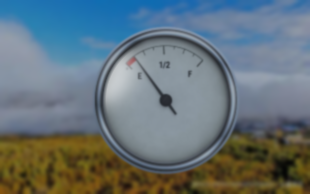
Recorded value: 0.125
